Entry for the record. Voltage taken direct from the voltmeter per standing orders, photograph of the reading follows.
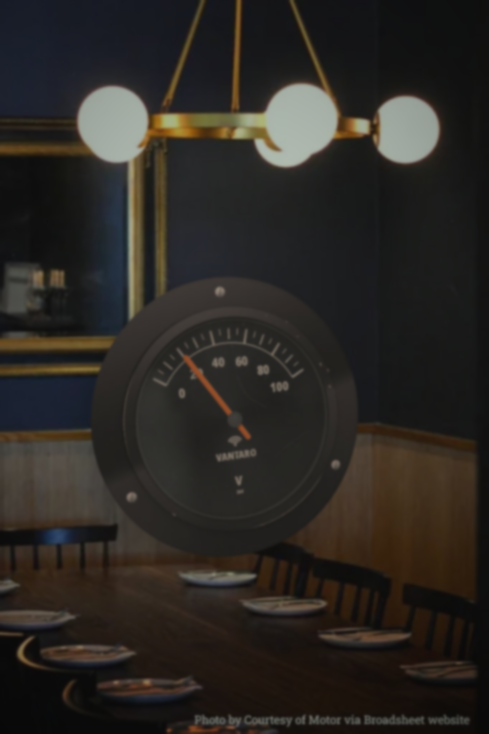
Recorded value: 20 V
